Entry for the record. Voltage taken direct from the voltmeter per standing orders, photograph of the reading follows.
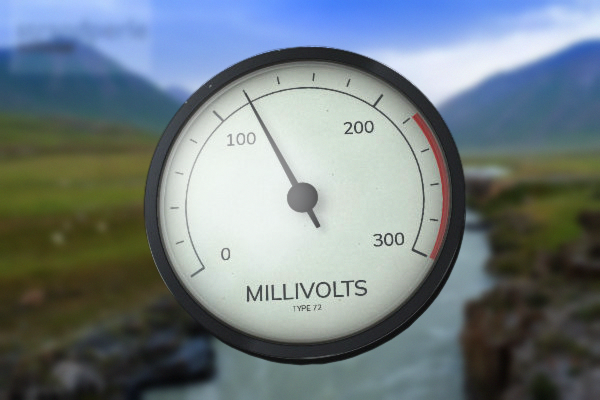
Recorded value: 120 mV
